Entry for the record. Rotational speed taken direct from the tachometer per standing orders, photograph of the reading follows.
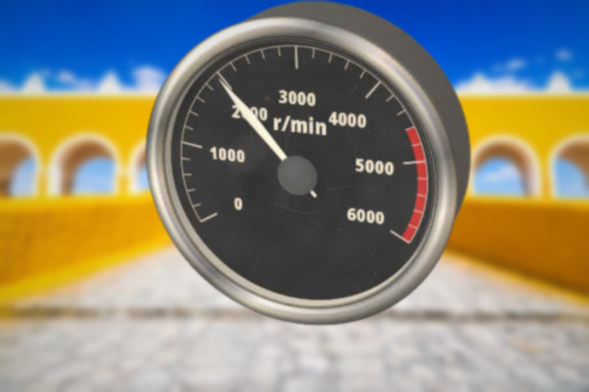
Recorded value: 2000 rpm
